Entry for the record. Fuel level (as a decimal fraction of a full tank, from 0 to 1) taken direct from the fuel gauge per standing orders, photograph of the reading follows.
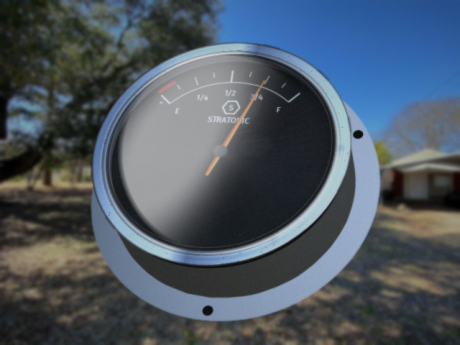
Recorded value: 0.75
